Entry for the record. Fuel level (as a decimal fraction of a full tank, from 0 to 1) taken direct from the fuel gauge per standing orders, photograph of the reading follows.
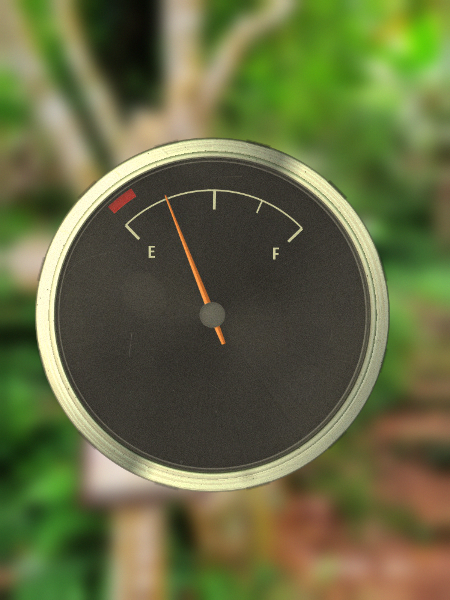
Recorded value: 0.25
